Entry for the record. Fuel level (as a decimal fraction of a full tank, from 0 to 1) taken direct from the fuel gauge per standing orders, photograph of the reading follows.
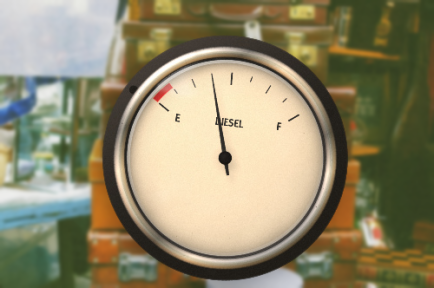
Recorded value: 0.375
